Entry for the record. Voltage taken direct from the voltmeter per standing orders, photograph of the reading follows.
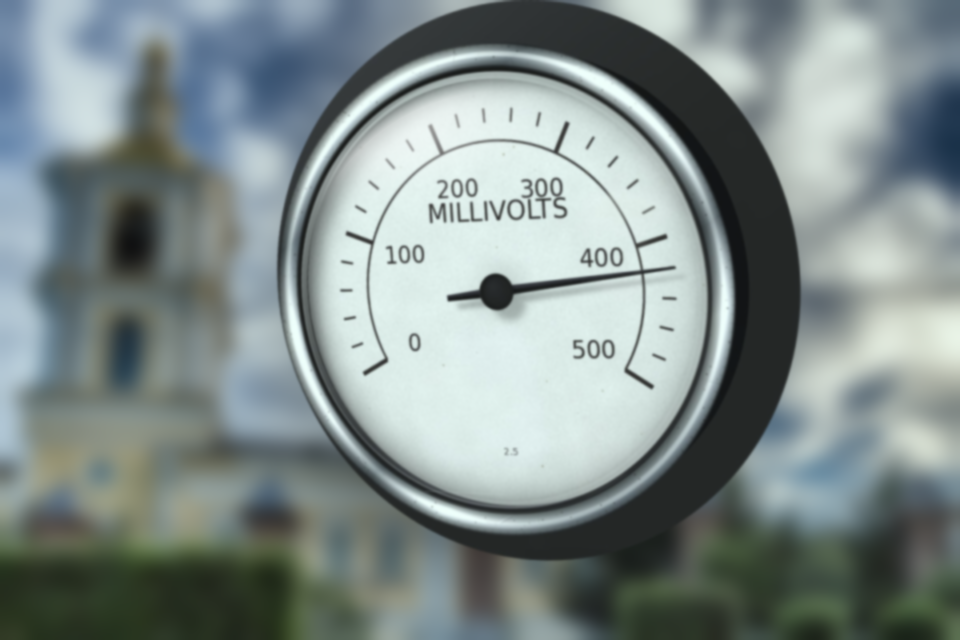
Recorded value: 420 mV
